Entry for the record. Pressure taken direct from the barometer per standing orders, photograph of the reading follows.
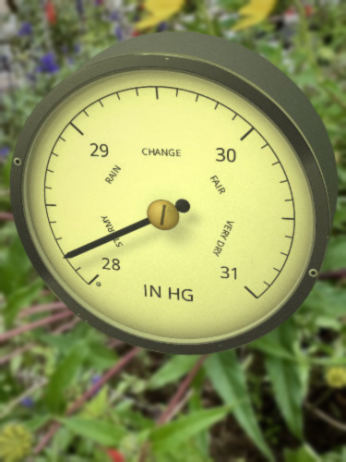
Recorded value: 28.2 inHg
